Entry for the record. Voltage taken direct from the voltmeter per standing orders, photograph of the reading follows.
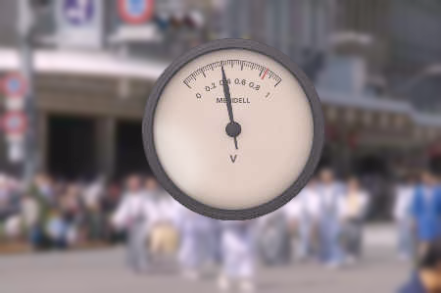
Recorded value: 0.4 V
